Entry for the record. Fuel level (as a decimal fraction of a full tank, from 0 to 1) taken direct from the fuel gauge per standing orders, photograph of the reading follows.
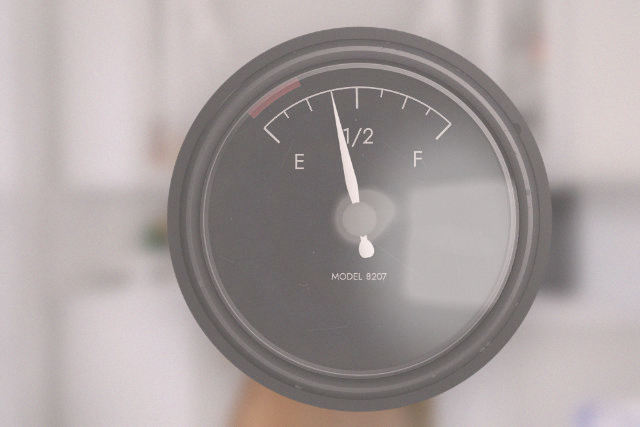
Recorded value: 0.375
